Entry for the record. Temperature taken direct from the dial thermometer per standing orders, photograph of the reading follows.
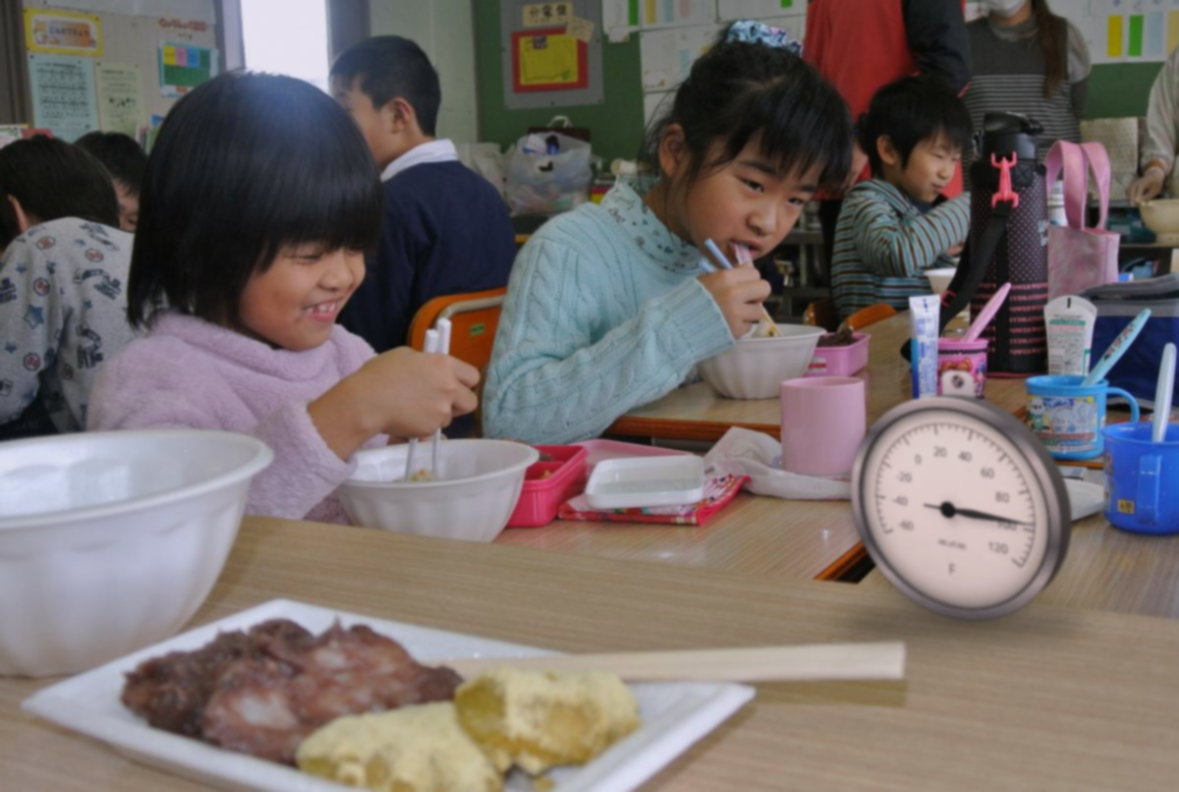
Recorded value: 96 °F
